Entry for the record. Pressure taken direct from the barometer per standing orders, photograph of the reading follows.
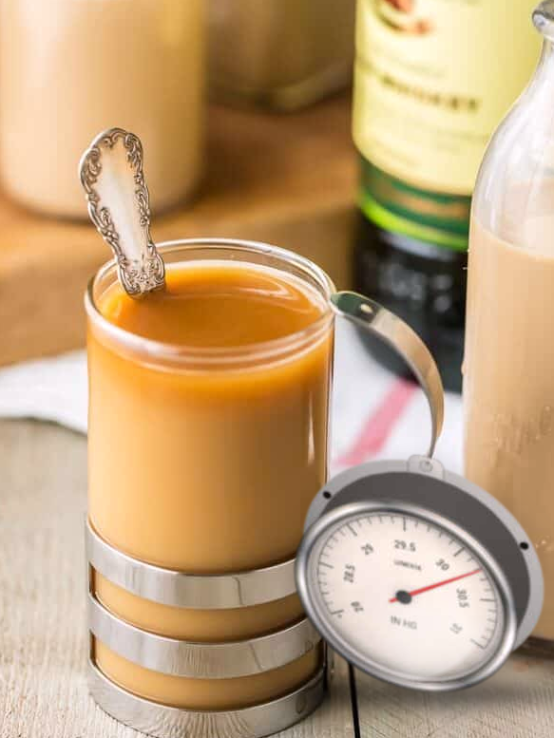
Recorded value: 30.2 inHg
